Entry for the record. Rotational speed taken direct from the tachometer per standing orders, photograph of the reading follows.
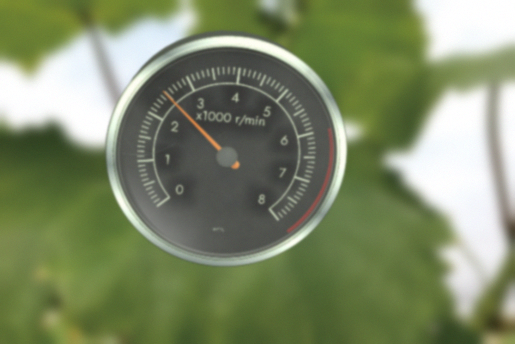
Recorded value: 2500 rpm
